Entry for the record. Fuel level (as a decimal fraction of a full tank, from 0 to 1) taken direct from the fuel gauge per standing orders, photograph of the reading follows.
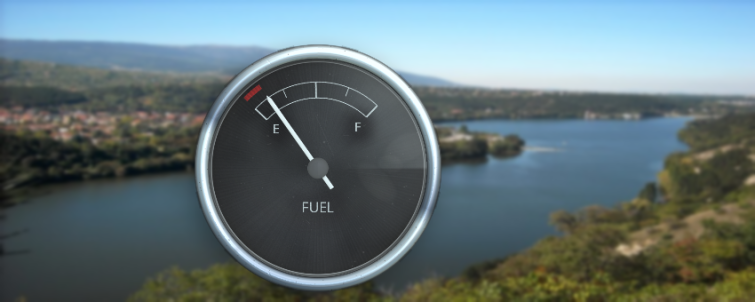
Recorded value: 0.125
